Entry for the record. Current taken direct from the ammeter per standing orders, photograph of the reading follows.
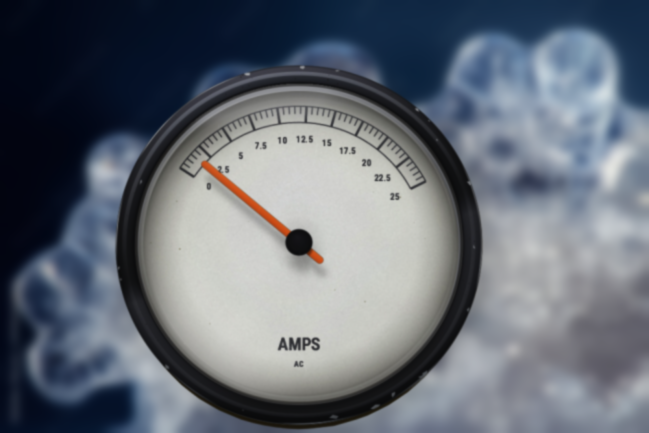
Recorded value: 1.5 A
